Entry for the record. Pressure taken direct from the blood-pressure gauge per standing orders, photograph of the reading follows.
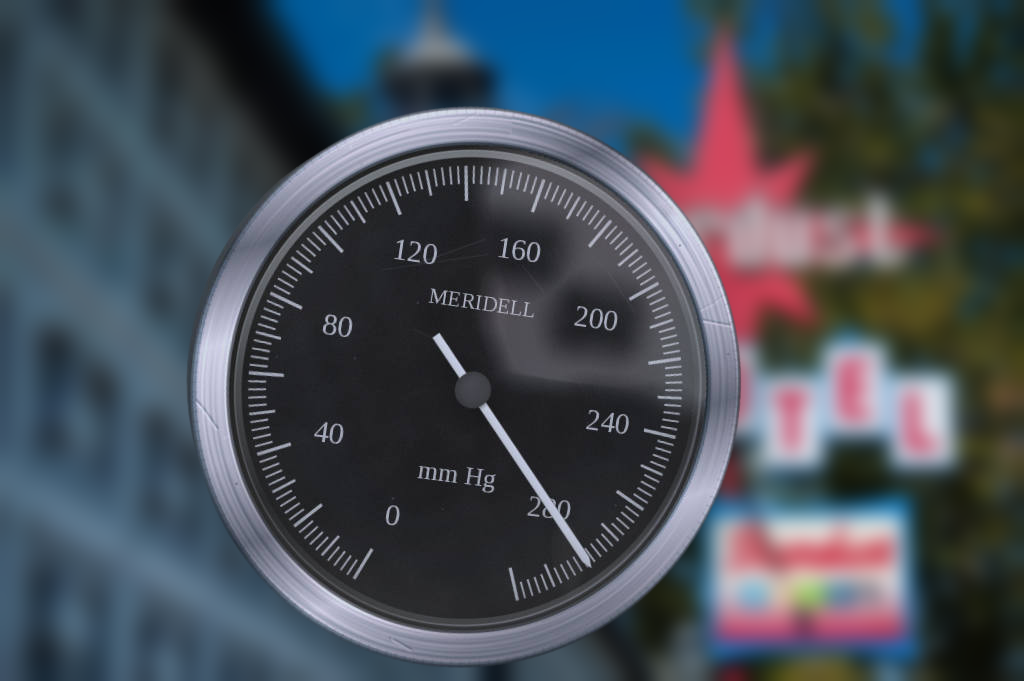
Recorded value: 280 mmHg
